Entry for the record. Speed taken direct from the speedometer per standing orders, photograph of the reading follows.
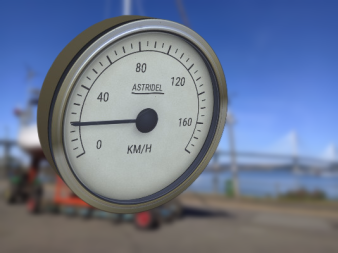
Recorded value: 20 km/h
